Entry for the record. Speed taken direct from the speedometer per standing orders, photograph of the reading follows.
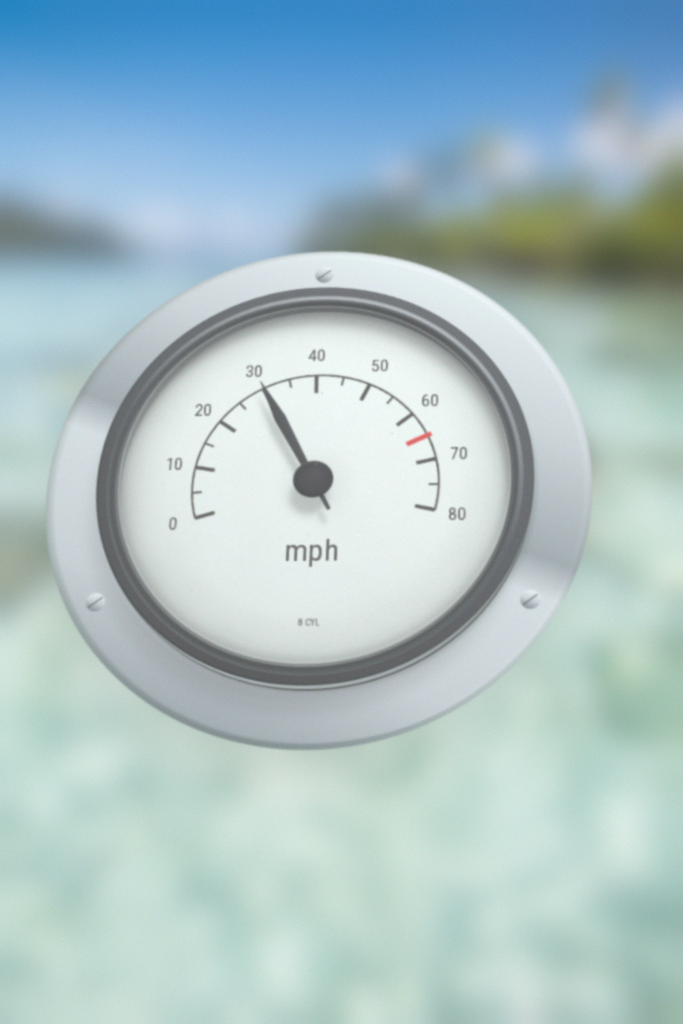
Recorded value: 30 mph
